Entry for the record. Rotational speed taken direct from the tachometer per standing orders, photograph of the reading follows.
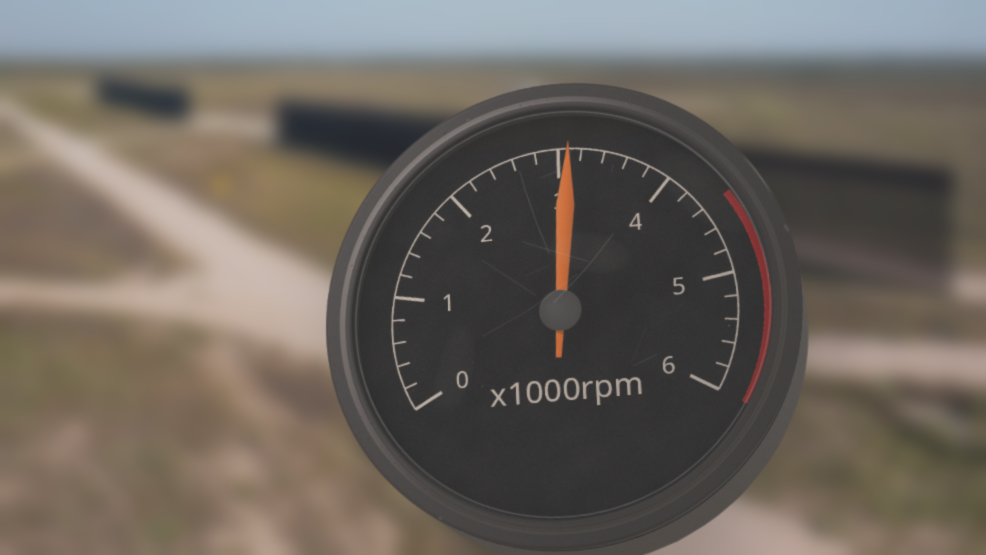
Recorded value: 3100 rpm
